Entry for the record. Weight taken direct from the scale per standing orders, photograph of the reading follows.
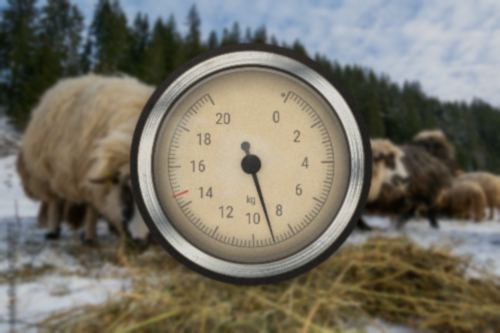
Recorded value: 9 kg
